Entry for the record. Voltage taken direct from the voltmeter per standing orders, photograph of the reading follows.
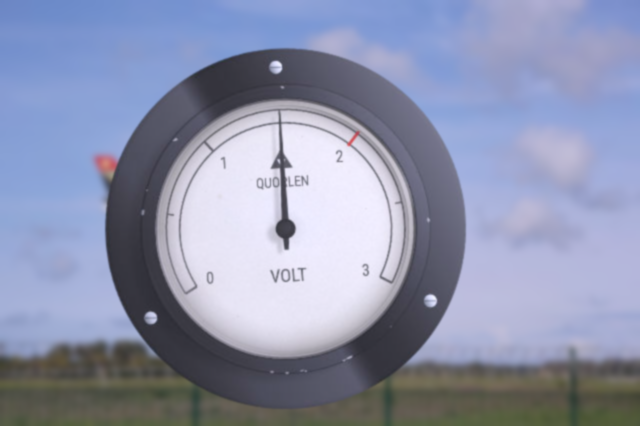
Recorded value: 1.5 V
